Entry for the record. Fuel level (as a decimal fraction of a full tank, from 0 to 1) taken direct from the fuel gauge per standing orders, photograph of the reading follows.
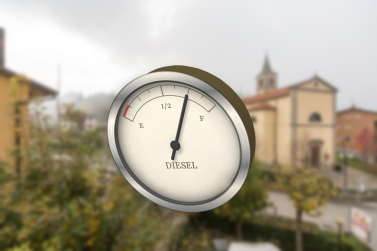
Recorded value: 0.75
